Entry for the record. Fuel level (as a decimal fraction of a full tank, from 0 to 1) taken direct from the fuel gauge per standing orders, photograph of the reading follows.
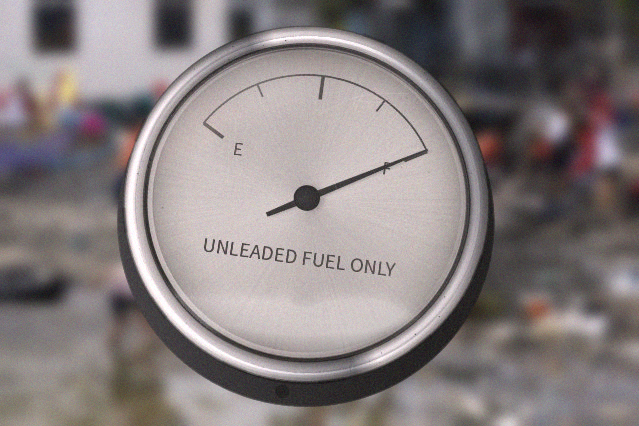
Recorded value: 1
